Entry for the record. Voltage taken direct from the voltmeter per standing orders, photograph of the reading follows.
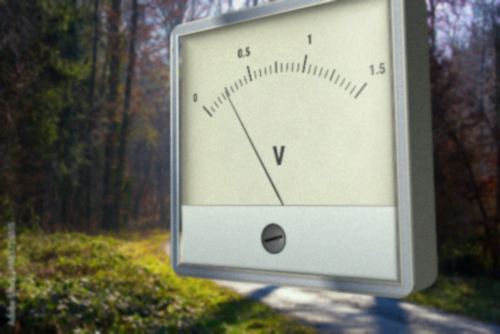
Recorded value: 0.25 V
